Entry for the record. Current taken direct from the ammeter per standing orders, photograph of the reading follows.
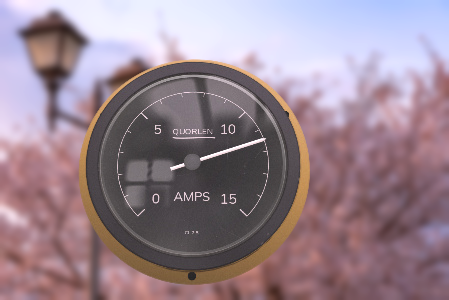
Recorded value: 11.5 A
